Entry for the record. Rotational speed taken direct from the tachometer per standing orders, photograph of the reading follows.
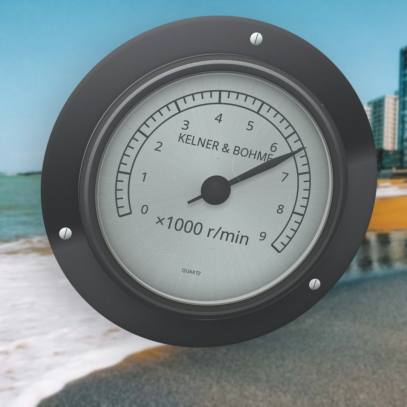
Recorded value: 6400 rpm
